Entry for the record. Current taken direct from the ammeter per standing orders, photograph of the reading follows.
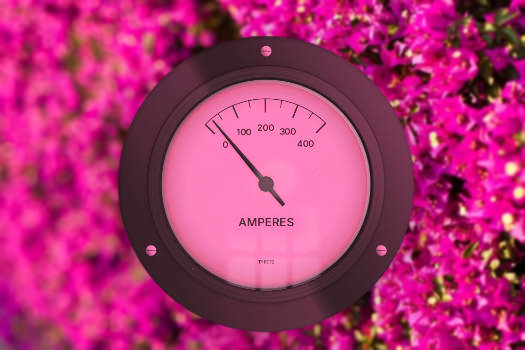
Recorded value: 25 A
